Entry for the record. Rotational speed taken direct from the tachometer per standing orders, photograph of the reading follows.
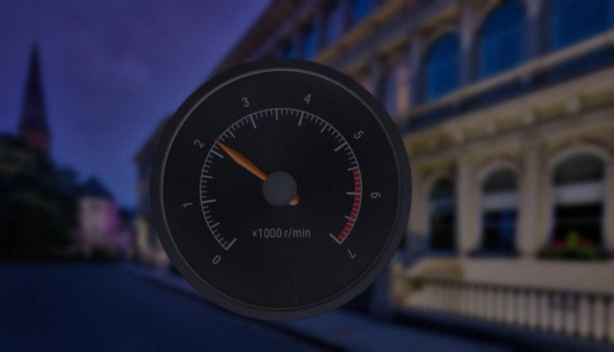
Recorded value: 2200 rpm
